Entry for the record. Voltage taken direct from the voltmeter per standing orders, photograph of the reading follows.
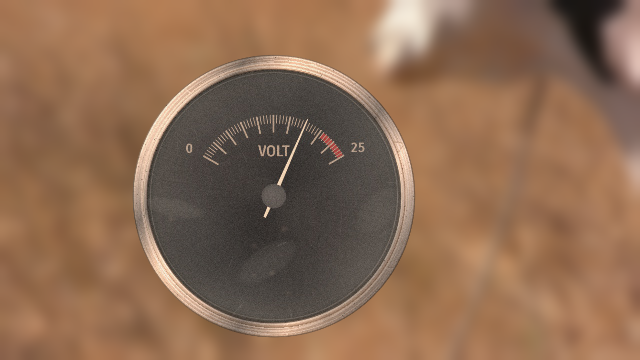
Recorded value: 17.5 V
